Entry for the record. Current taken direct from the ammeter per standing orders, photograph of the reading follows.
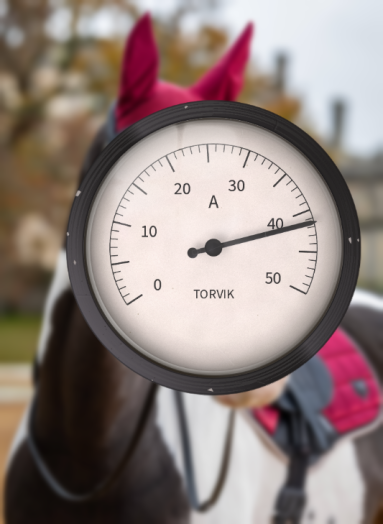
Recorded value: 41.5 A
